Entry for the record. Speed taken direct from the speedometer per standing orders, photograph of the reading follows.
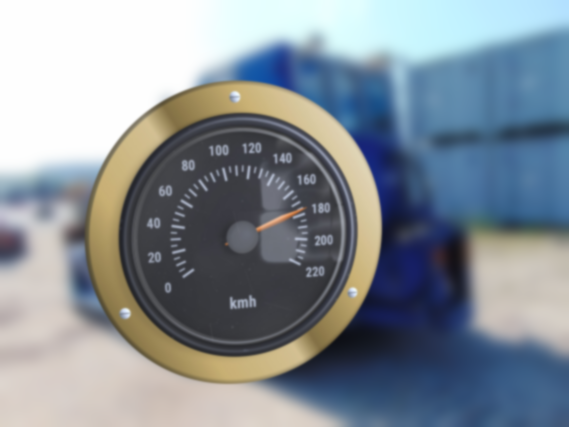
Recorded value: 175 km/h
